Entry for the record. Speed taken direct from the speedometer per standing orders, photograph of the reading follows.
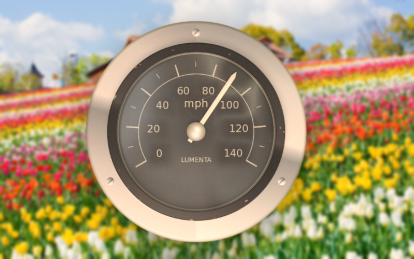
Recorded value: 90 mph
